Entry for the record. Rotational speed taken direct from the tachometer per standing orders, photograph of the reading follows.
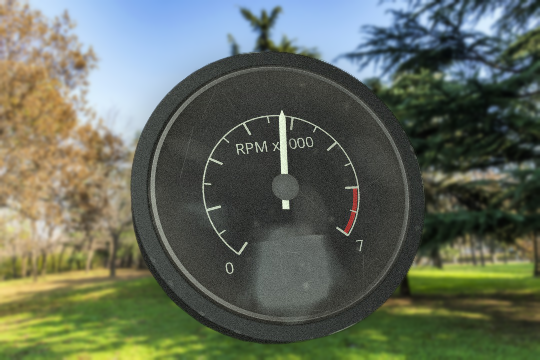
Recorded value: 3750 rpm
